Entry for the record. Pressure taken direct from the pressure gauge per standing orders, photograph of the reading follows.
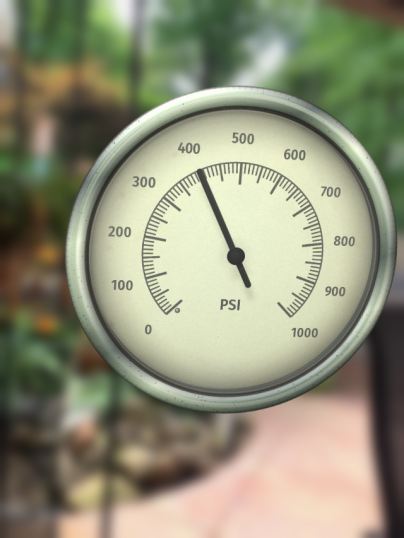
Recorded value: 400 psi
